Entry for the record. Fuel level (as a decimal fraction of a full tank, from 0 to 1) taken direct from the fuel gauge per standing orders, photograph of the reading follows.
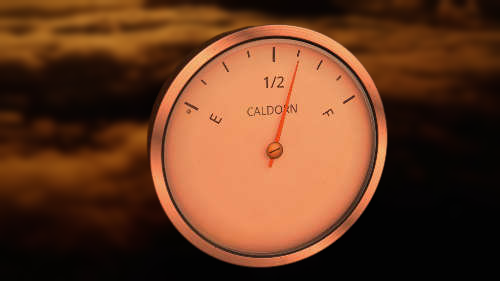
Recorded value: 0.625
